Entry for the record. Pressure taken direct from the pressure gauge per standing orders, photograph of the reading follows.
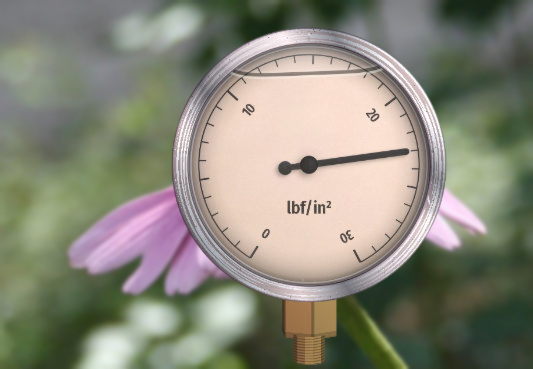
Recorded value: 23 psi
